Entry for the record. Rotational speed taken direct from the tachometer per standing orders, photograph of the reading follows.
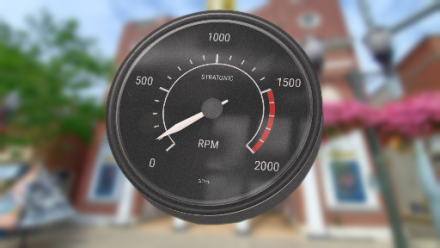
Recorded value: 100 rpm
